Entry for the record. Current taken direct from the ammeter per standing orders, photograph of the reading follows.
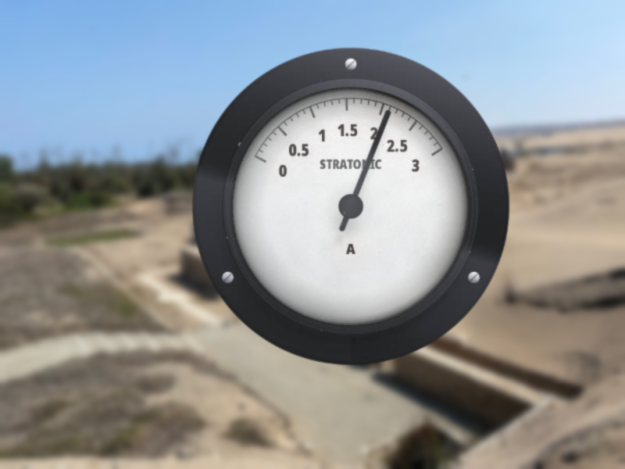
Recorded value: 2.1 A
